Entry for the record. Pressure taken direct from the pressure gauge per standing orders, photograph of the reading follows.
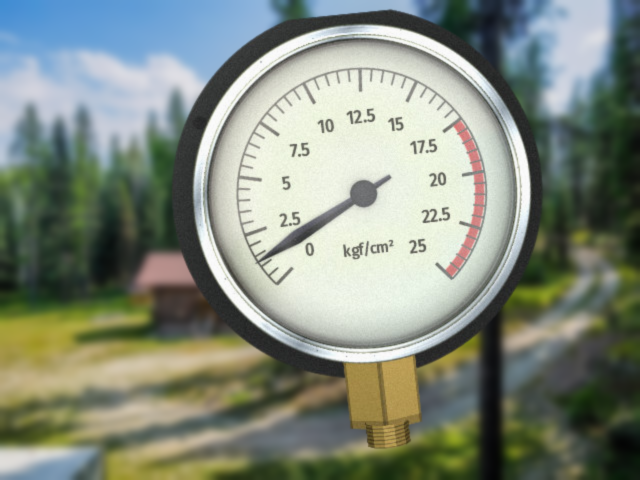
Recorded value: 1.25 kg/cm²
